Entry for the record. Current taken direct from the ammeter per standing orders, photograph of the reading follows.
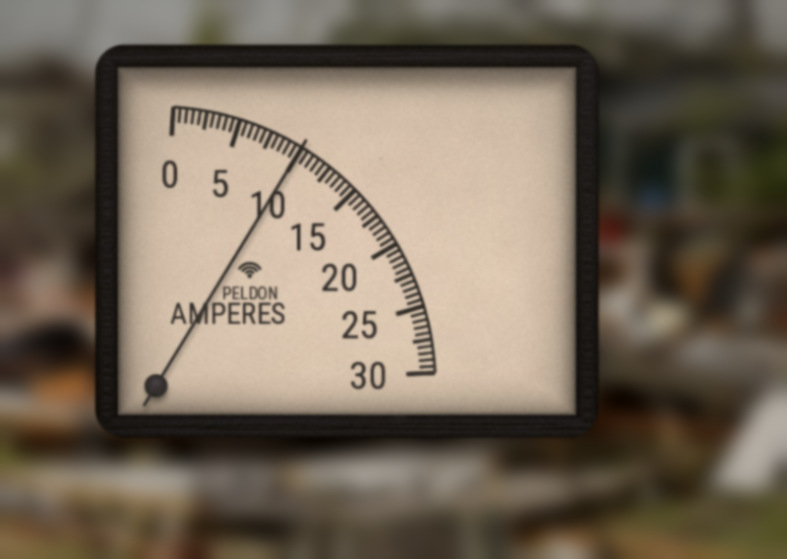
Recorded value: 10 A
